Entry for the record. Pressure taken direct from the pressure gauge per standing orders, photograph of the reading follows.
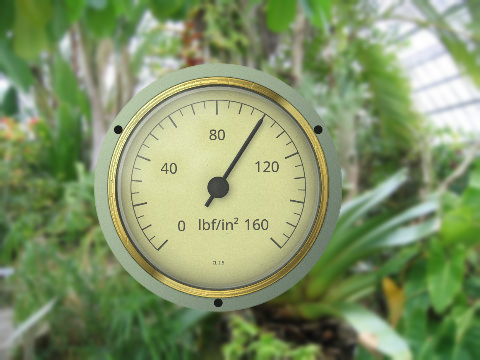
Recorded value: 100 psi
